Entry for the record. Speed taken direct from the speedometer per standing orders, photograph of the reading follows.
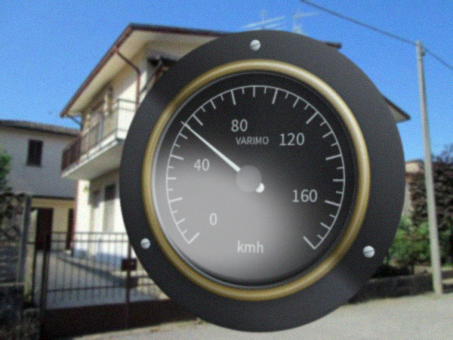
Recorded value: 55 km/h
